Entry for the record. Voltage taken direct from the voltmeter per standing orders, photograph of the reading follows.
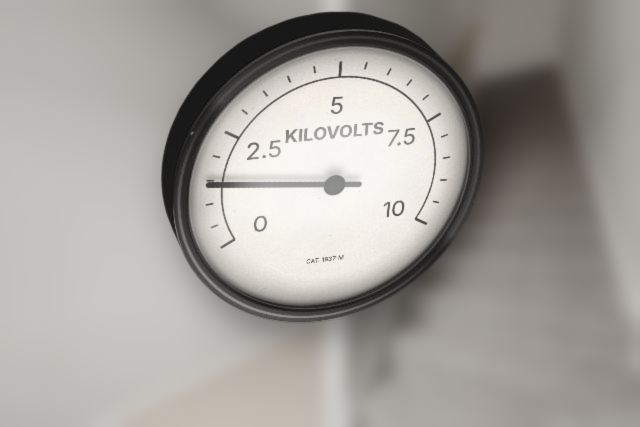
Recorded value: 1.5 kV
